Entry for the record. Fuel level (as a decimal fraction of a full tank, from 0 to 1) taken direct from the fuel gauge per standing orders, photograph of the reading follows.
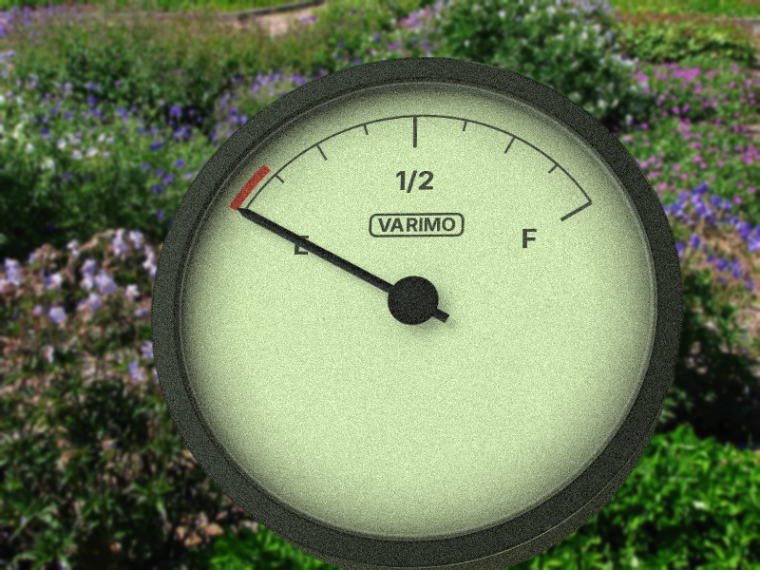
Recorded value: 0
